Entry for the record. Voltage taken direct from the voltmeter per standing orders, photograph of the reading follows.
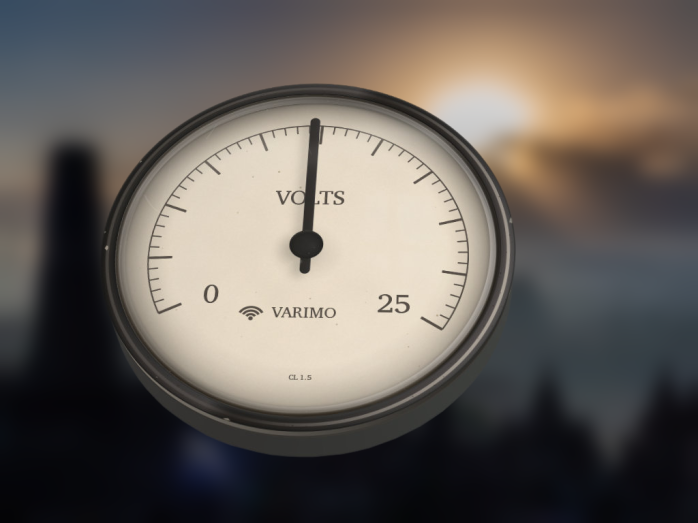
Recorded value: 12.25 V
